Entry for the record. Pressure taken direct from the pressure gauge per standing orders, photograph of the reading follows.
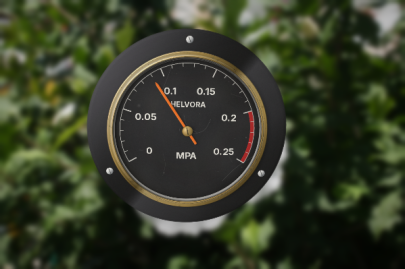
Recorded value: 0.09 MPa
